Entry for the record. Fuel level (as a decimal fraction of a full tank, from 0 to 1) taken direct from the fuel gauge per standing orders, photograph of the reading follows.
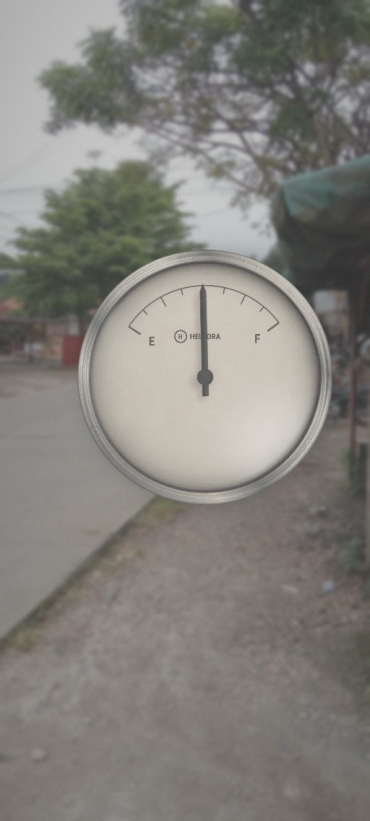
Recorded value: 0.5
